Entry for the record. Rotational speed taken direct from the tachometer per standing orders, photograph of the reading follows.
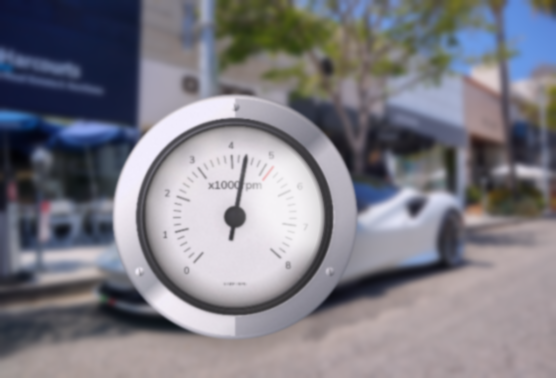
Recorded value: 4400 rpm
